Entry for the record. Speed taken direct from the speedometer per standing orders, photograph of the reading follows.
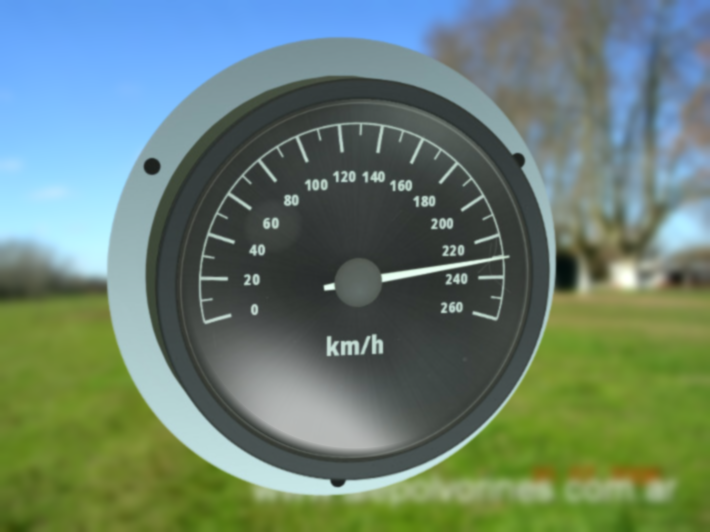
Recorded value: 230 km/h
